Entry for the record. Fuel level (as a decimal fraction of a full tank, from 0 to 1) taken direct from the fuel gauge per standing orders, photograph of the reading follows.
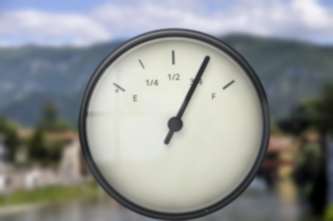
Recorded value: 0.75
